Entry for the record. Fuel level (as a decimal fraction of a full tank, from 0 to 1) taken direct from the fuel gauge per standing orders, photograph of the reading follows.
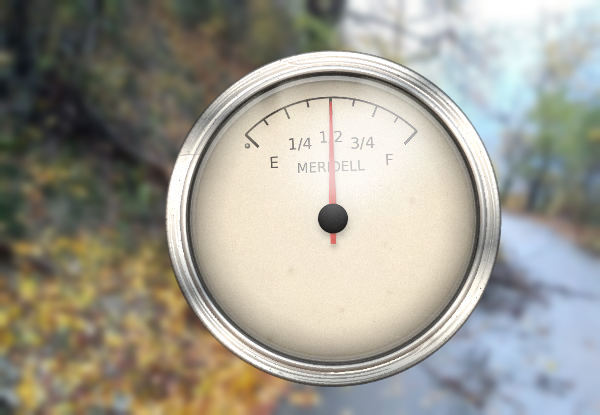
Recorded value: 0.5
